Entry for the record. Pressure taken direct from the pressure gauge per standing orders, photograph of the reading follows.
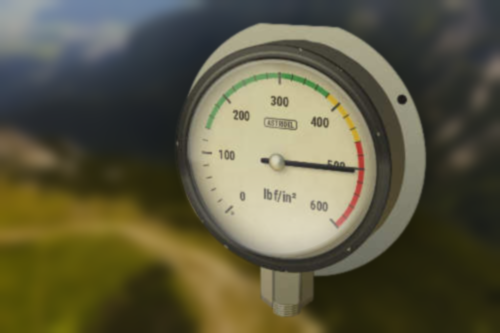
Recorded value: 500 psi
